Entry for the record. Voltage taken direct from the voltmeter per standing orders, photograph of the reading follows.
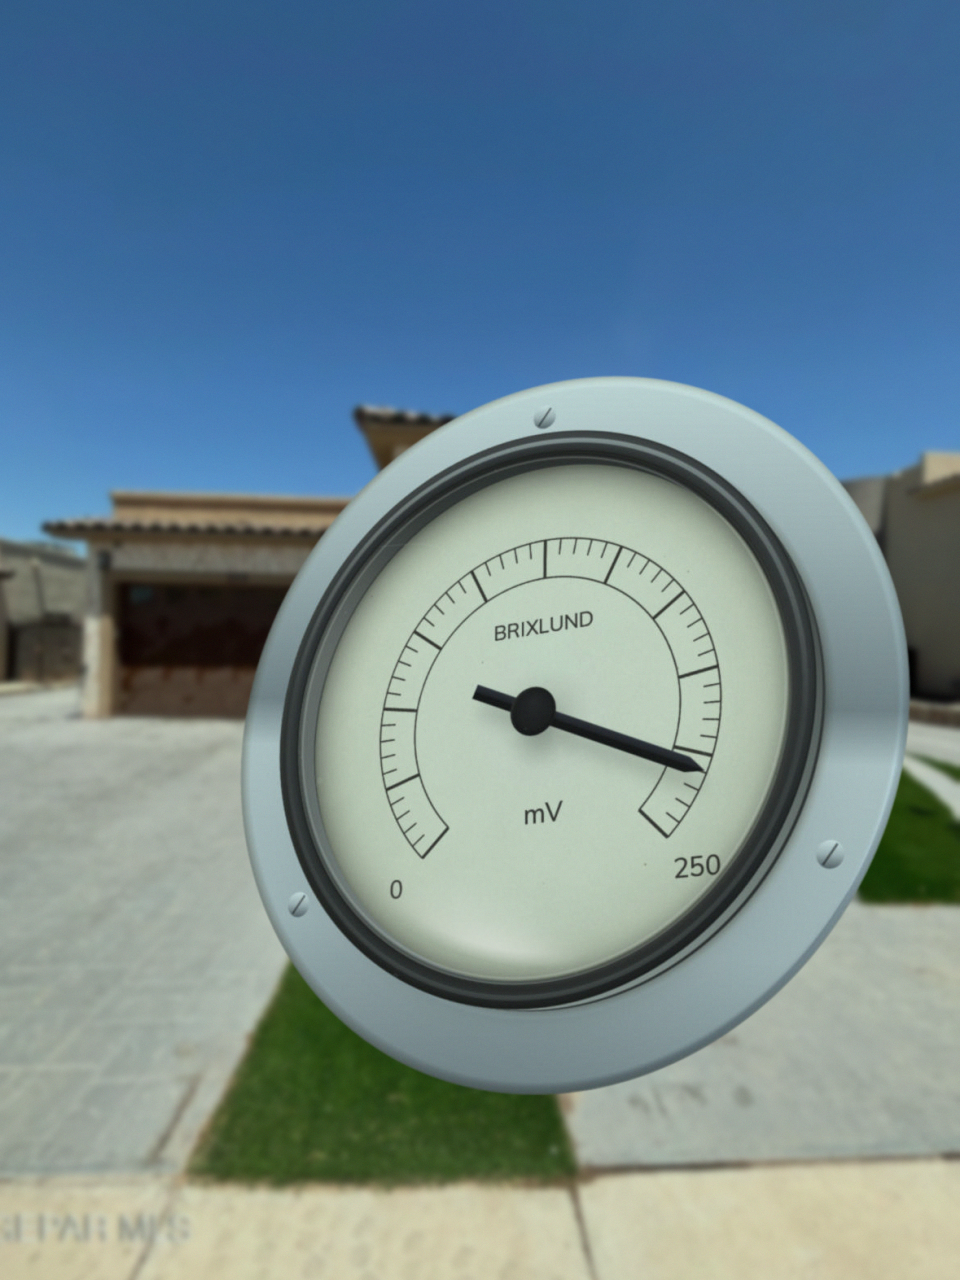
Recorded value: 230 mV
